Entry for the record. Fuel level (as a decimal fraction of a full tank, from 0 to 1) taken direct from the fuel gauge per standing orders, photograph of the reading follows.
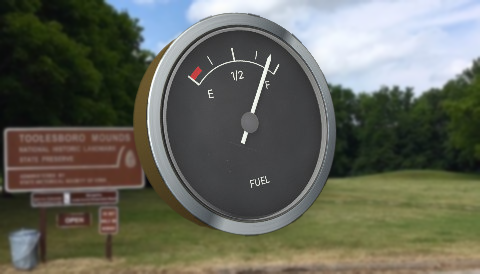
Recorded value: 0.875
